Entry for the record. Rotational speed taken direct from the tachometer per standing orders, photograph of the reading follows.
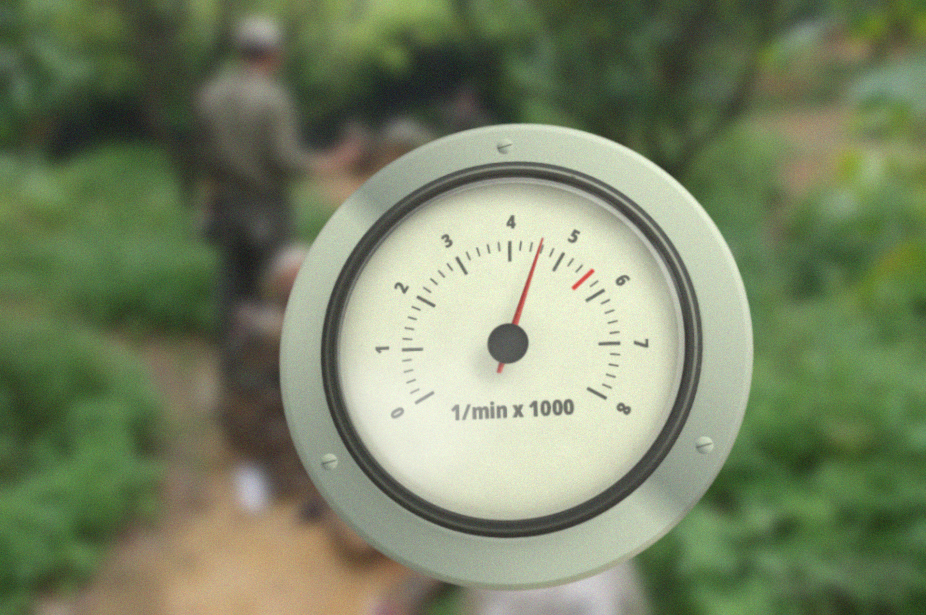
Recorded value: 4600 rpm
